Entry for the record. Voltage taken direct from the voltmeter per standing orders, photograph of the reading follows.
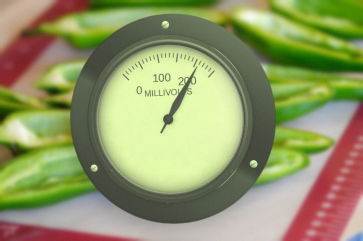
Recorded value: 210 mV
